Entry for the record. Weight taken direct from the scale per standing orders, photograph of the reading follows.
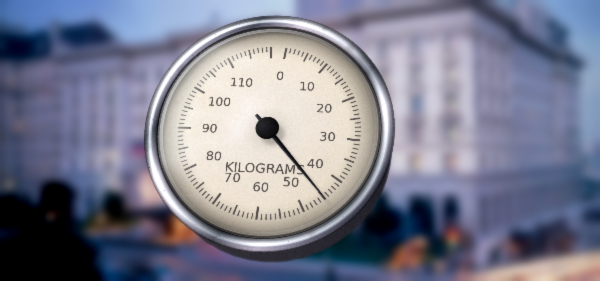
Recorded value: 45 kg
